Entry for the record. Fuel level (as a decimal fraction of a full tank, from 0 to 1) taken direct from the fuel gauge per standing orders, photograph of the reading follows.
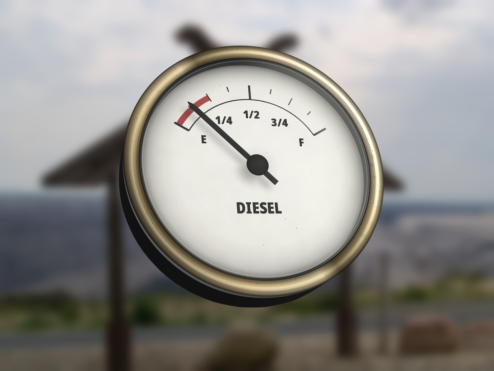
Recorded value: 0.125
